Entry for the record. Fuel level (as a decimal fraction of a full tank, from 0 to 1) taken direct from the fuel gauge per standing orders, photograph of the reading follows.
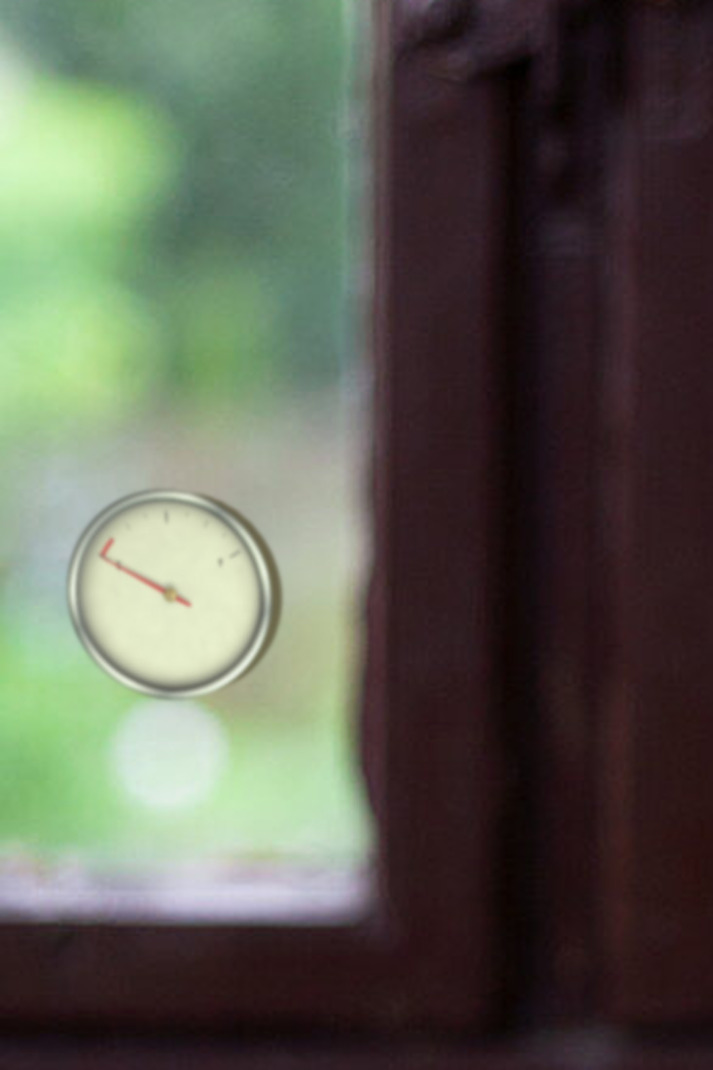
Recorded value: 0
